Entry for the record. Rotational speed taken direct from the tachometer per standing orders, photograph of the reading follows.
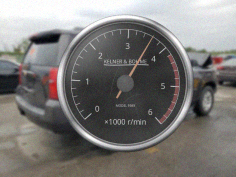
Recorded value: 3600 rpm
